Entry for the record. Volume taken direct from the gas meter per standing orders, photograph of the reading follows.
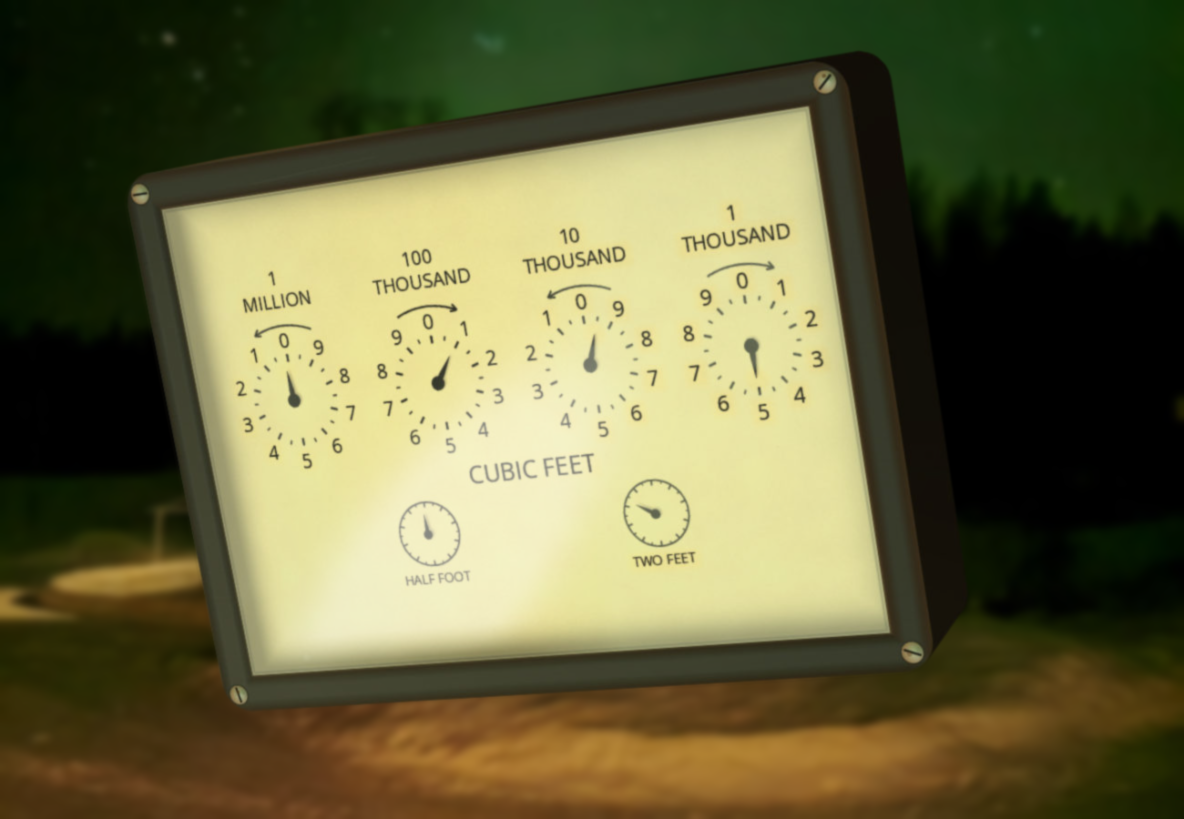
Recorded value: 9500 ft³
